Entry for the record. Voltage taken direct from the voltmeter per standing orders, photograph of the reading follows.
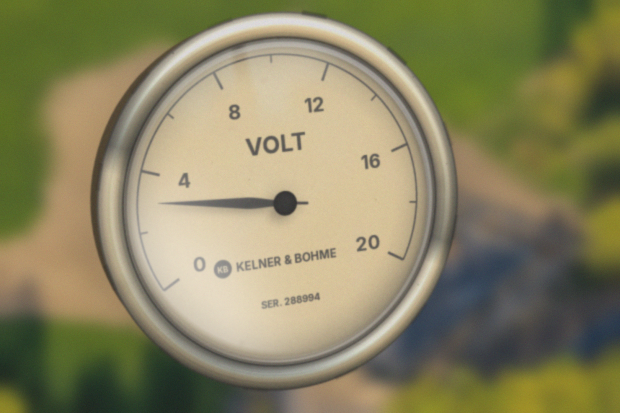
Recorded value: 3 V
